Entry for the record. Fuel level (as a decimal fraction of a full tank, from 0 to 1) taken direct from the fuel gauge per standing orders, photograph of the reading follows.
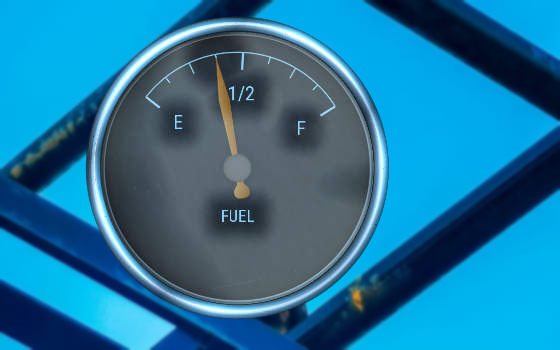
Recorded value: 0.375
